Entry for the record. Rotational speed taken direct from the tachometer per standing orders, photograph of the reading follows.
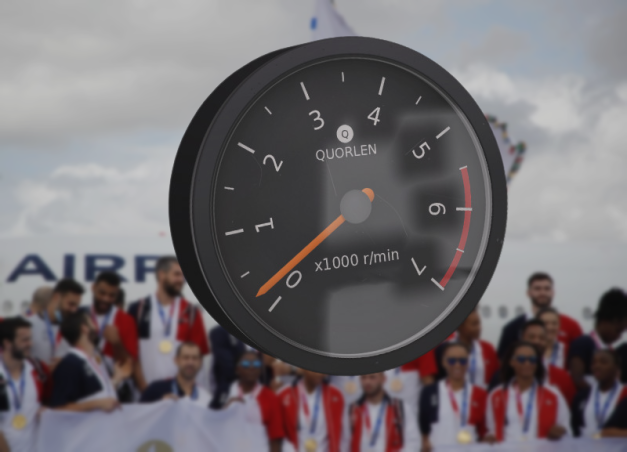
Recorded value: 250 rpm
